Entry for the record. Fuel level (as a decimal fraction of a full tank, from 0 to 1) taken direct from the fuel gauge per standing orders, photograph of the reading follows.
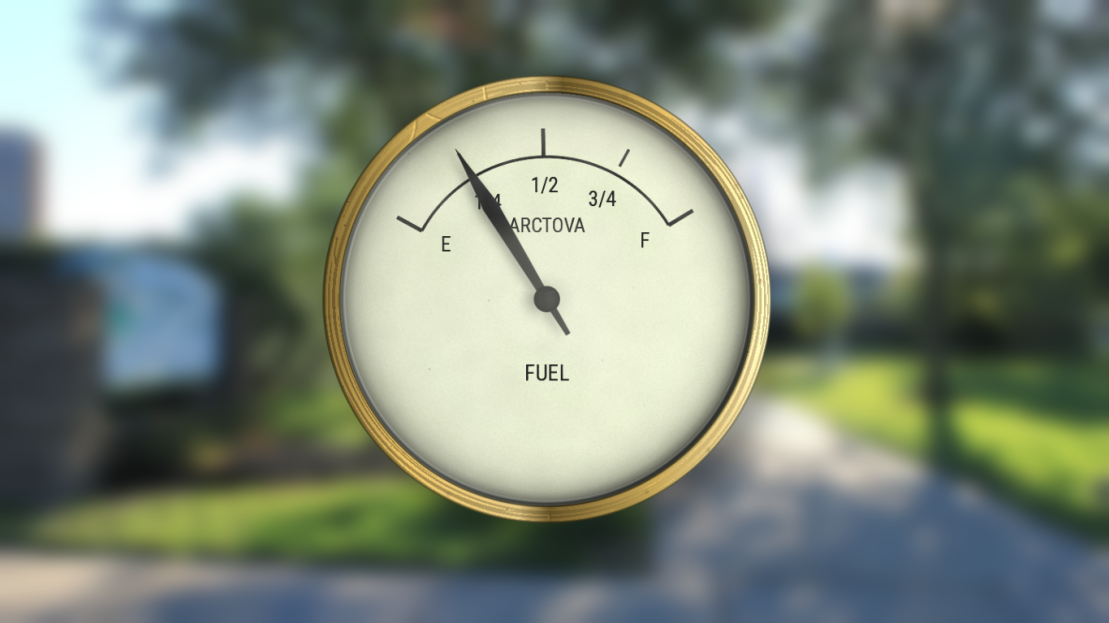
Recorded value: 0.25
